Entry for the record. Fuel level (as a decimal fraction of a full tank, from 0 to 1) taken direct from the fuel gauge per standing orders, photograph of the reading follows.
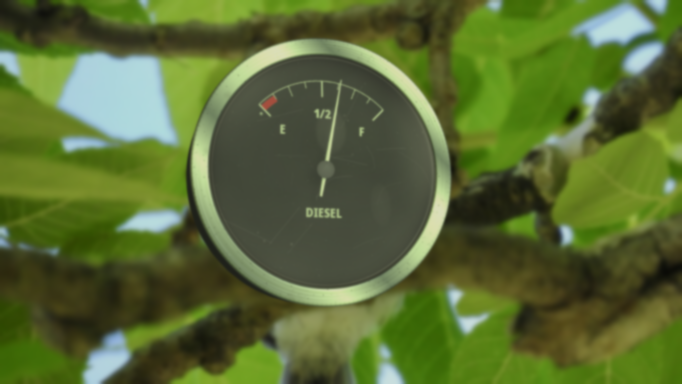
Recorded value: 0.625
